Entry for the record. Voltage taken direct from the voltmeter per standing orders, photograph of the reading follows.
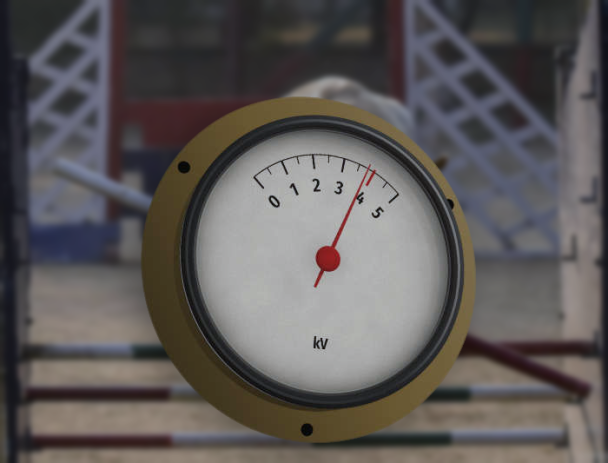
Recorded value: 3.75 kV
